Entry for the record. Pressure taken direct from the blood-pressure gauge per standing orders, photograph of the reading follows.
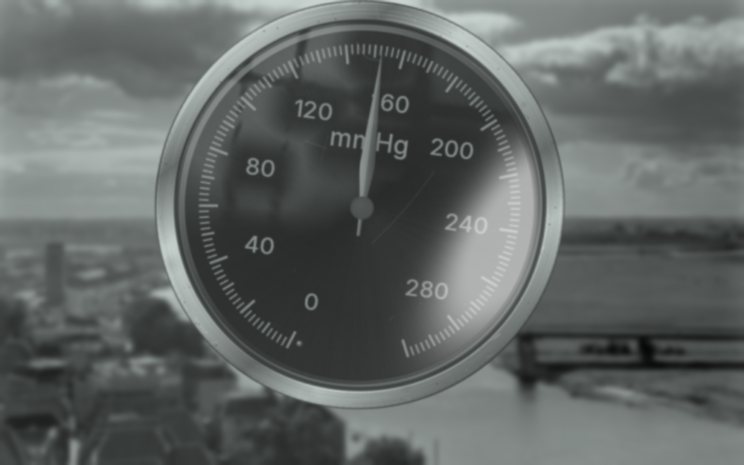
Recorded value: 152 mmHg
